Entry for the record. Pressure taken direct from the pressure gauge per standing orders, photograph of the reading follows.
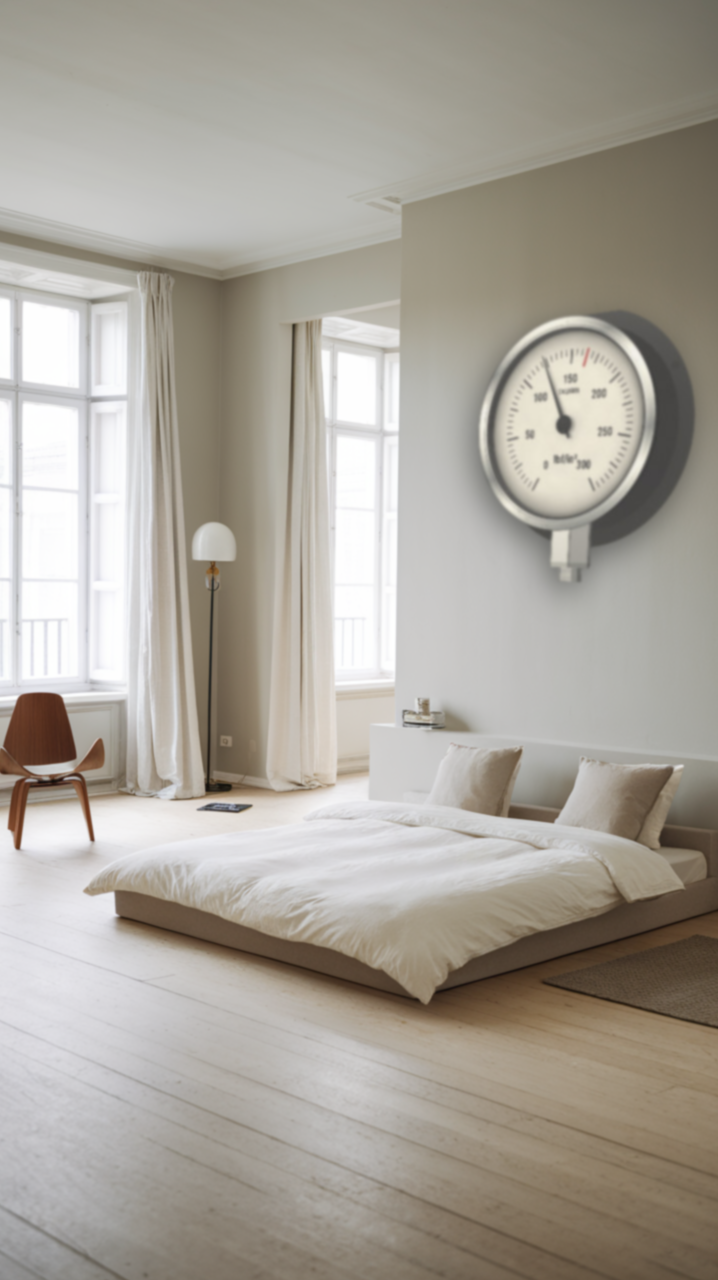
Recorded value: 125 psi
